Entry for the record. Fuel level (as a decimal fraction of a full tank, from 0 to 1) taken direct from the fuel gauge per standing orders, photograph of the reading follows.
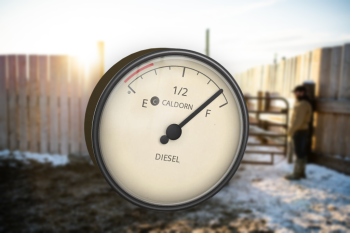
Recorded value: 0.875
